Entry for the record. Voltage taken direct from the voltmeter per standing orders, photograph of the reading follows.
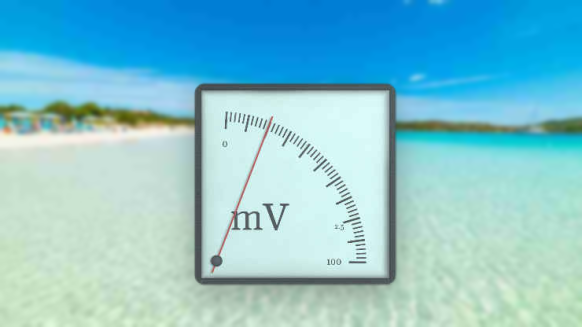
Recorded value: 20 mV
